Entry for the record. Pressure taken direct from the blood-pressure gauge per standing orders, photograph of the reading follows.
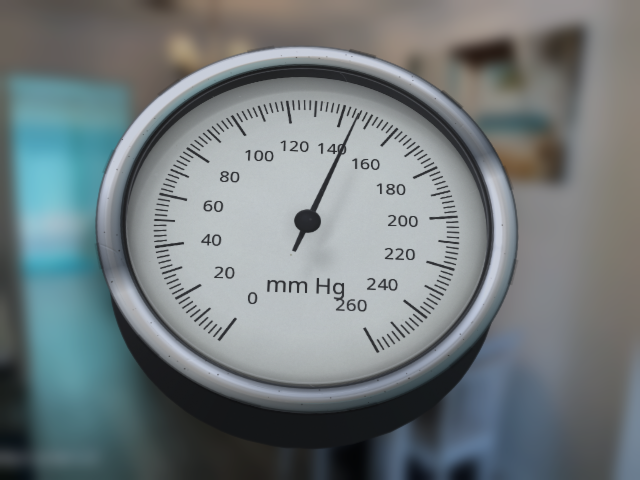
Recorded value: 146 mmHg
